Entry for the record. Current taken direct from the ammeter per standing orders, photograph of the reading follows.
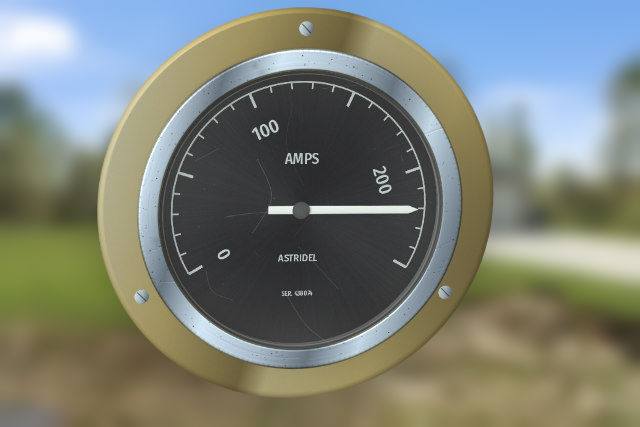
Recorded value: 220 A
